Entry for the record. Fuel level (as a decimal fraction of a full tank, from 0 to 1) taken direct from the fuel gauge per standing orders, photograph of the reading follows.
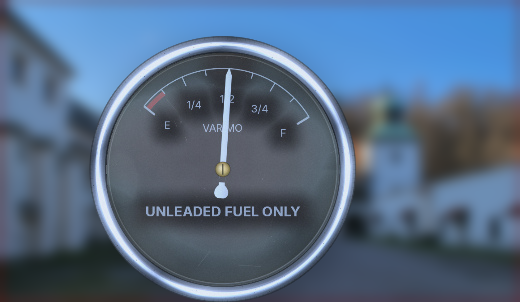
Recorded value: 0.5
